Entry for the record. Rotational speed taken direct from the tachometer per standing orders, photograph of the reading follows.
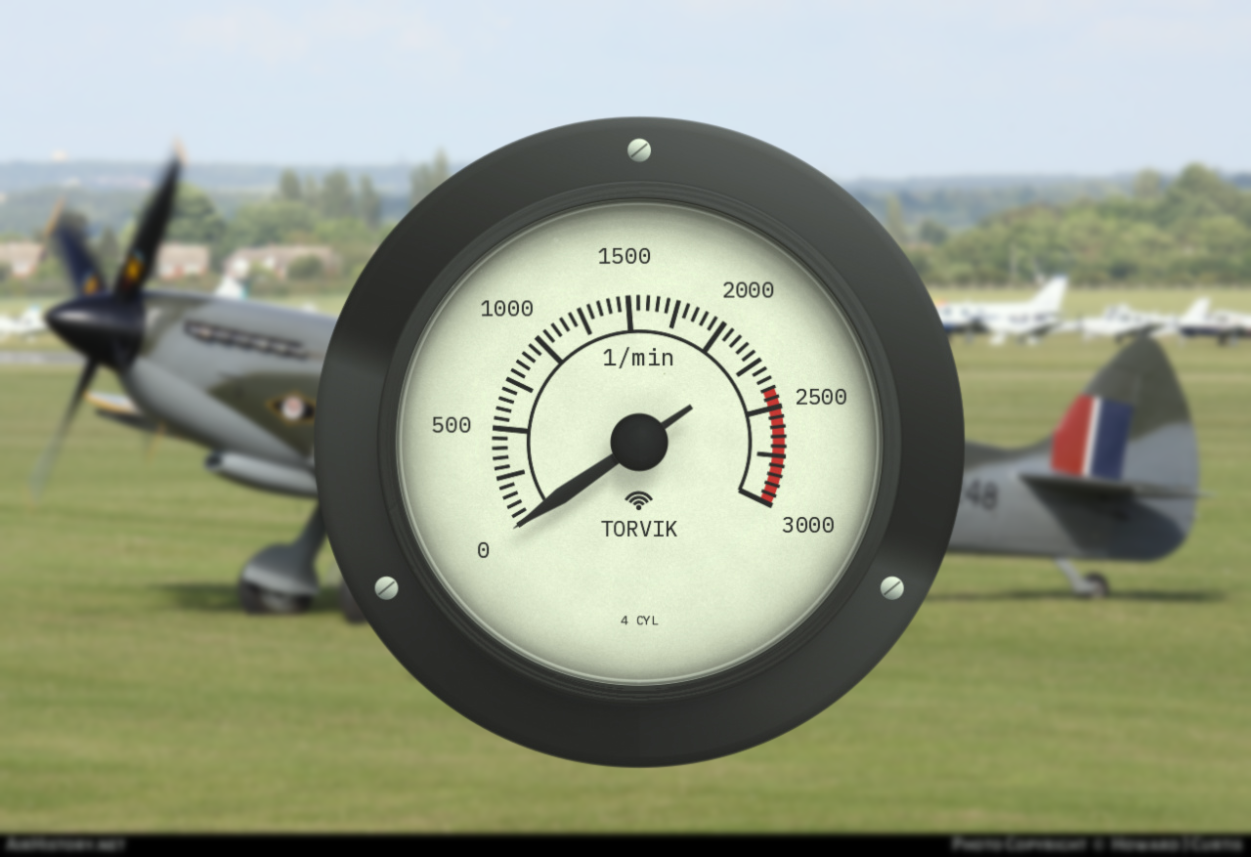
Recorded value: 0 rpm
